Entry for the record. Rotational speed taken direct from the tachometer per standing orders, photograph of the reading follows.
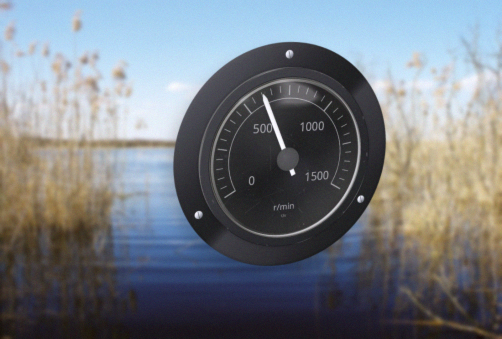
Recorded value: 600 rpm
